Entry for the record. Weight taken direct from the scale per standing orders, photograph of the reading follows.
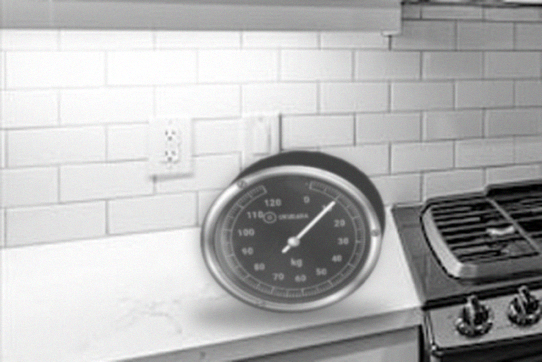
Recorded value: 10 kg
